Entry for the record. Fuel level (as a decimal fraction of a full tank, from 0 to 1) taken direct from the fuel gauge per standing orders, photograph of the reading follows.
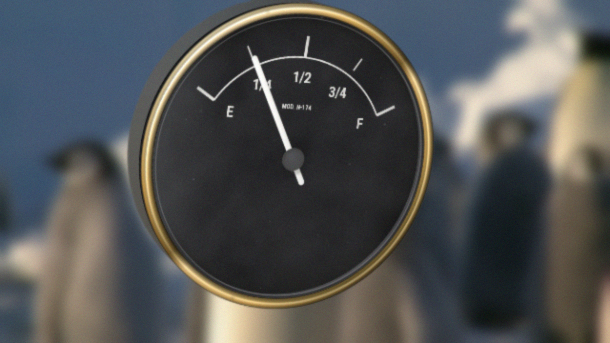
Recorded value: 0.25
